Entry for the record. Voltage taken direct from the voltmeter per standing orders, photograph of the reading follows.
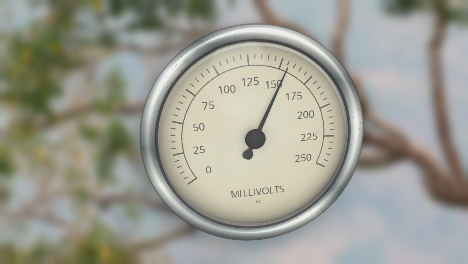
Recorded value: 155 mV
